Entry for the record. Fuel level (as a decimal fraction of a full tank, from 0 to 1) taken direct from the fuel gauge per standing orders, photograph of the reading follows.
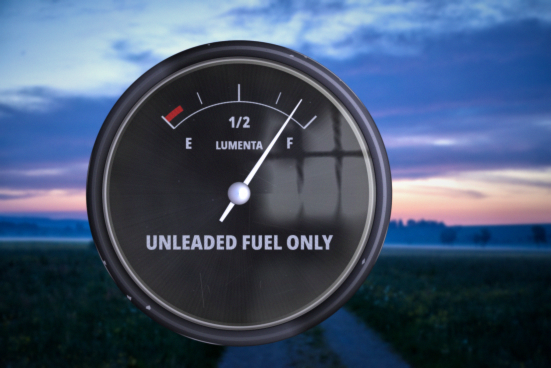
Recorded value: 0.875
